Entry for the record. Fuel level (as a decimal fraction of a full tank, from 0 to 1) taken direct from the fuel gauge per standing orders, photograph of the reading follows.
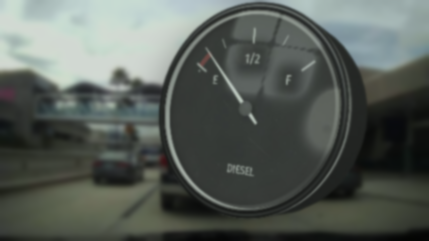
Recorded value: 0.125
